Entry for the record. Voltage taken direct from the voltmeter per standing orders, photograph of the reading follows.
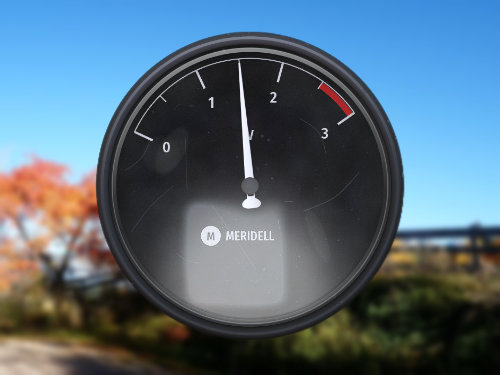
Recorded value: 1.5 V
